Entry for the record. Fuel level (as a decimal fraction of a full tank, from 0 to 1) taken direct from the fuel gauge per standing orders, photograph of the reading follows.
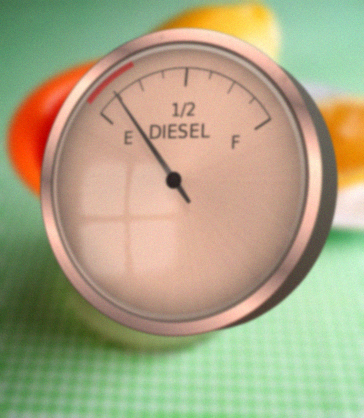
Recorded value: 0.125
